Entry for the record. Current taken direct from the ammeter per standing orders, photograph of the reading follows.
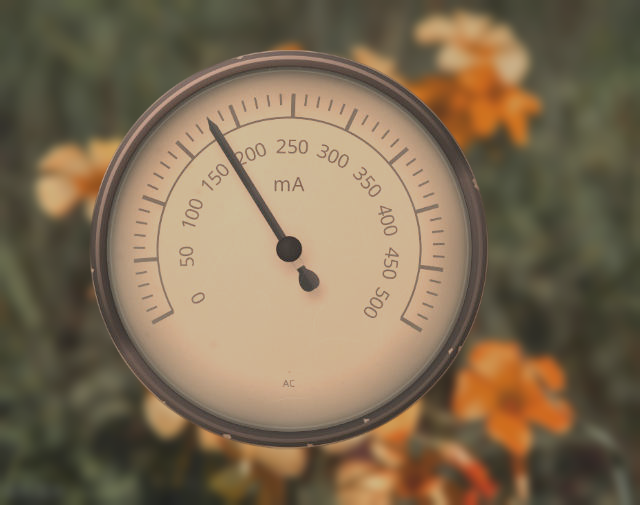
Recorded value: 180 mA
